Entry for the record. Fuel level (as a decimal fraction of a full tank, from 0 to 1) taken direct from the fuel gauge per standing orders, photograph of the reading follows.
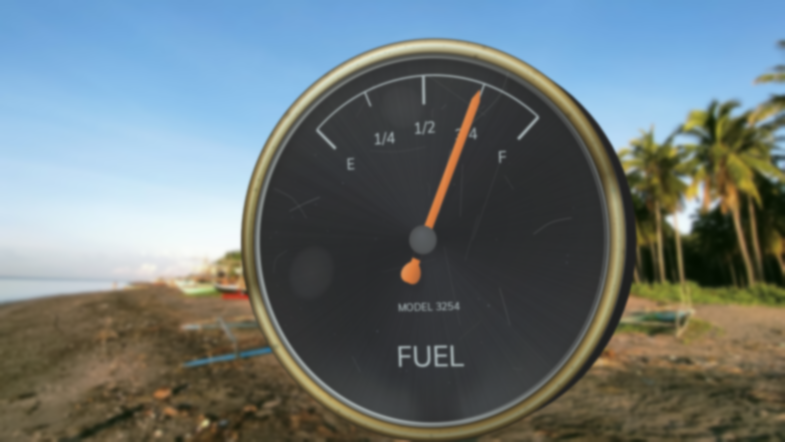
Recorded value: 0.75
